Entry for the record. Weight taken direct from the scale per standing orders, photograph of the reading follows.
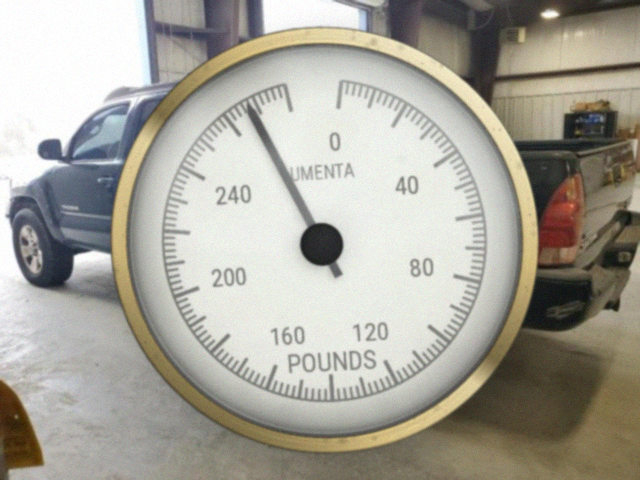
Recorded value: 268 lb
